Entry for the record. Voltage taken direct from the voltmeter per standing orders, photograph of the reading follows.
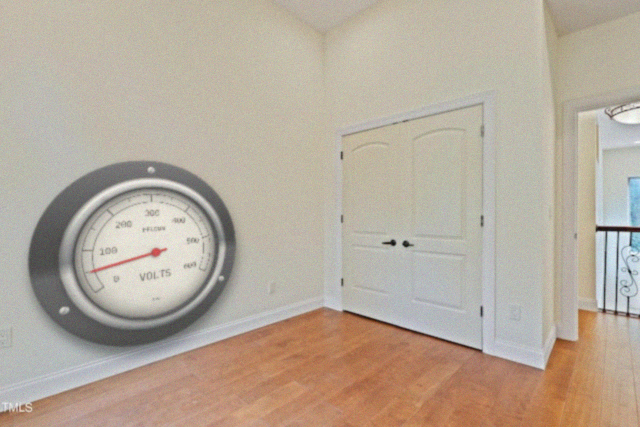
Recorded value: 50 V
